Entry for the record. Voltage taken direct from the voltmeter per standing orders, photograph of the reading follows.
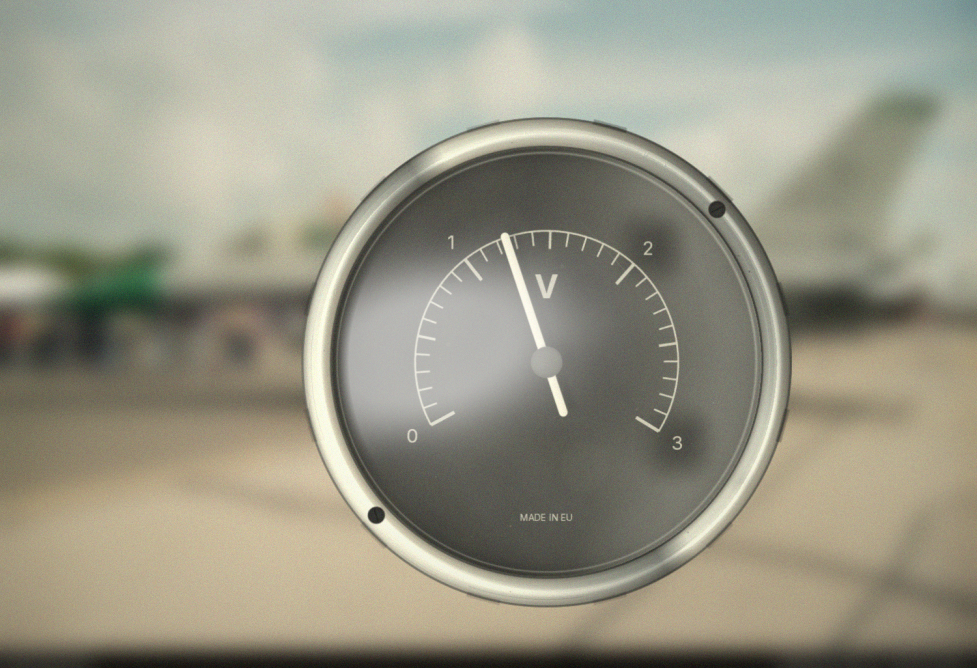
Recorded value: 1.25 V
